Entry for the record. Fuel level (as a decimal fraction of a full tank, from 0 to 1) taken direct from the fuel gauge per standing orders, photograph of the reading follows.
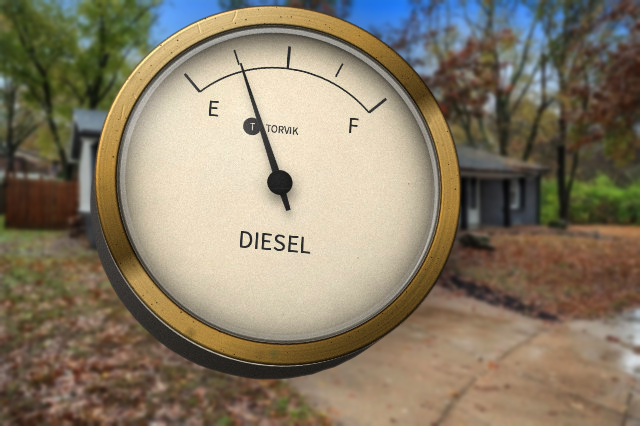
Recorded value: 0.25
